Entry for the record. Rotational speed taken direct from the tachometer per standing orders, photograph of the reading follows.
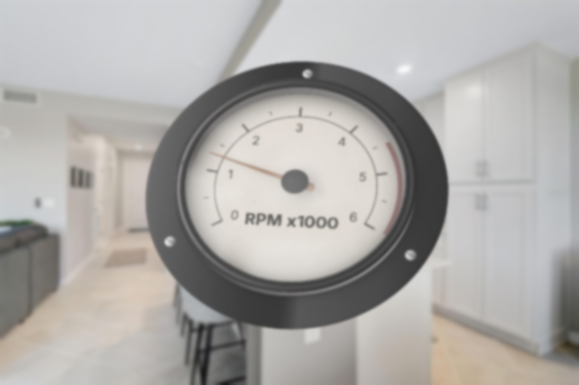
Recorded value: 1250 rpm
